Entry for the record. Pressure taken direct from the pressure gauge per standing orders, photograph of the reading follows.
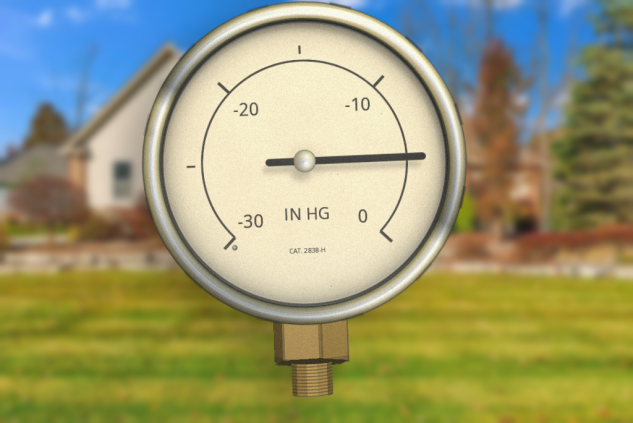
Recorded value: -5 inHg
